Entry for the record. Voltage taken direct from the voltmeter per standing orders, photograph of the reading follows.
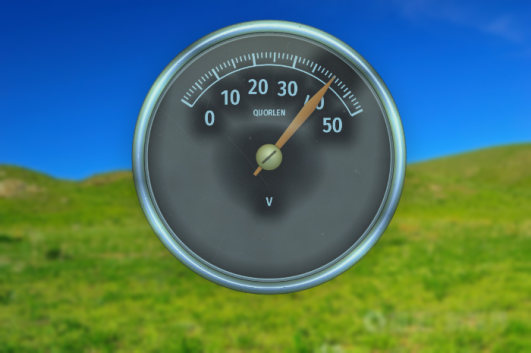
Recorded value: 40 V
